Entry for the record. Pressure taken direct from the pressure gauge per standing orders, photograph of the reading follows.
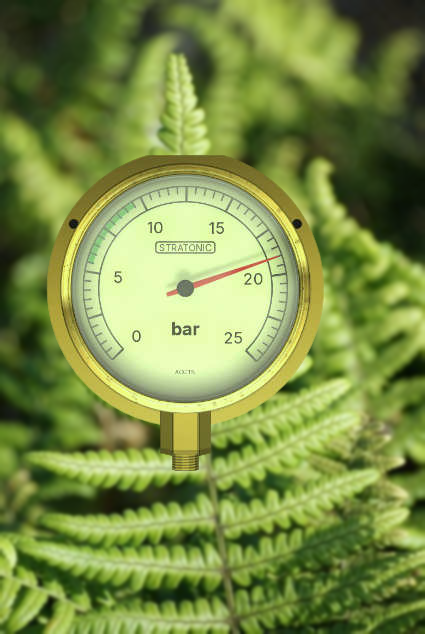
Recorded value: 19 bar
